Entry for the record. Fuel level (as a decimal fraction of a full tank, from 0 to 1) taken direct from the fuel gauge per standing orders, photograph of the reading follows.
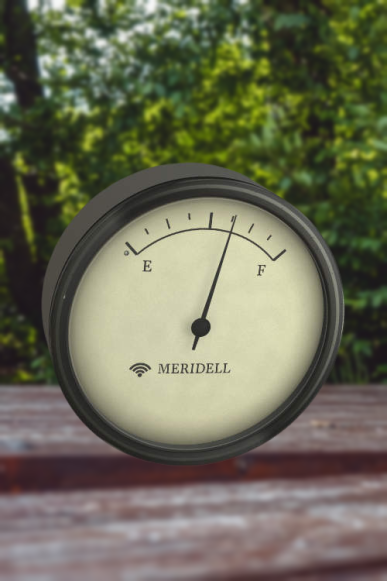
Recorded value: 0.625
